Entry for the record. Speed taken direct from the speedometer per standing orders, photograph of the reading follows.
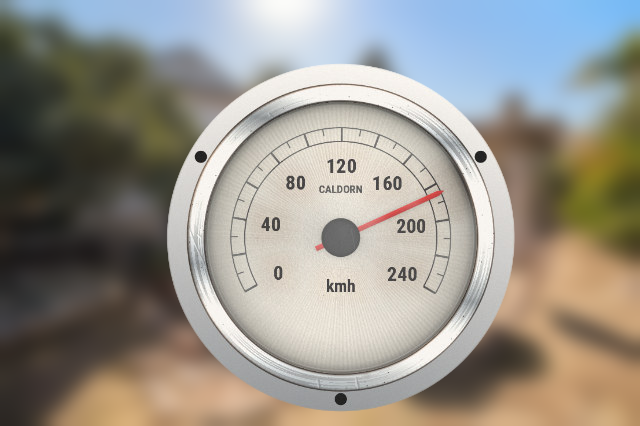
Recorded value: 185 km/h
